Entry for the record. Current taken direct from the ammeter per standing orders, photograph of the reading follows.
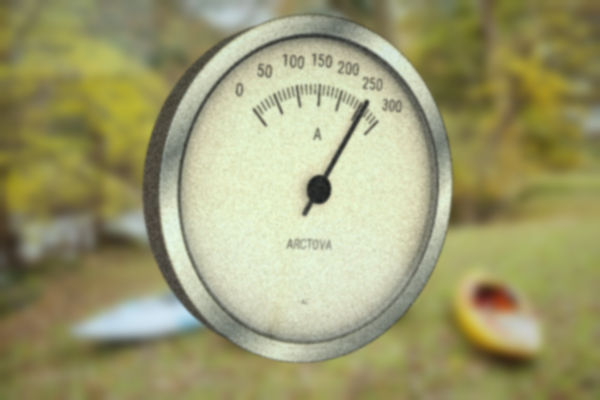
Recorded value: 250 A
